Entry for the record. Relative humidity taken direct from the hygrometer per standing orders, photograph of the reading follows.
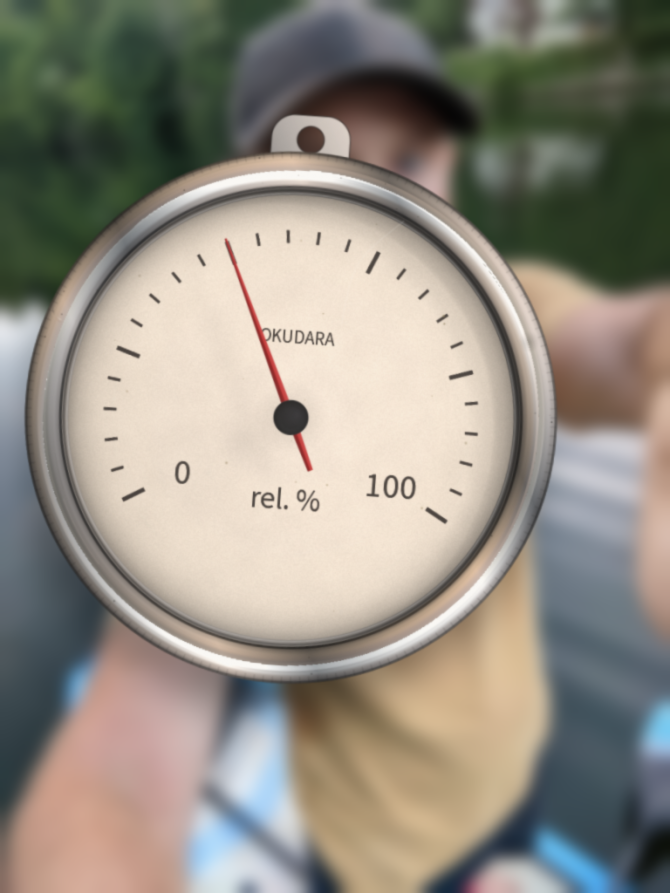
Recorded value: 40 %
